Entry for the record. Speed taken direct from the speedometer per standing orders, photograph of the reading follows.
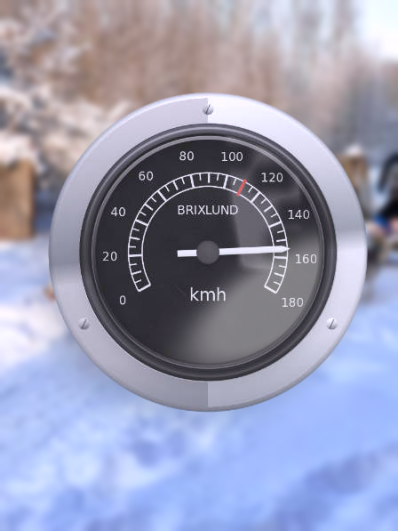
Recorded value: 155 km/h
